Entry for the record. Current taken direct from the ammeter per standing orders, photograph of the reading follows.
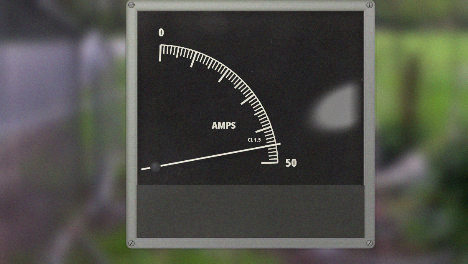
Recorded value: 45 A
